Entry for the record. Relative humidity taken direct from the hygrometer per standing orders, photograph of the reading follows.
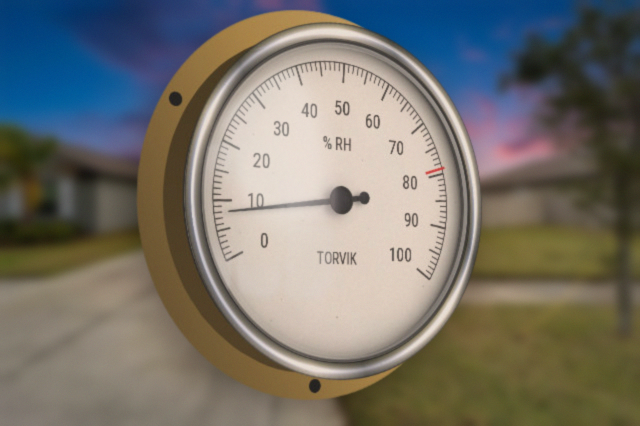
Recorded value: 8 %
